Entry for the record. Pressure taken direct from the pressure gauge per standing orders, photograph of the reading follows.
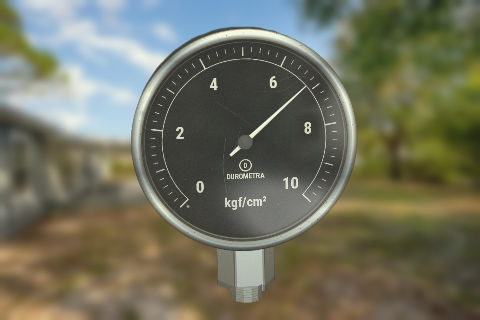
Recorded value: 6.8 kg/cm²
